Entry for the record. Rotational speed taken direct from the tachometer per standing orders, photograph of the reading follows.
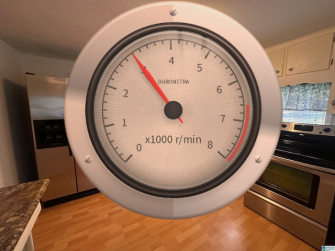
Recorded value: 3000 rpm
